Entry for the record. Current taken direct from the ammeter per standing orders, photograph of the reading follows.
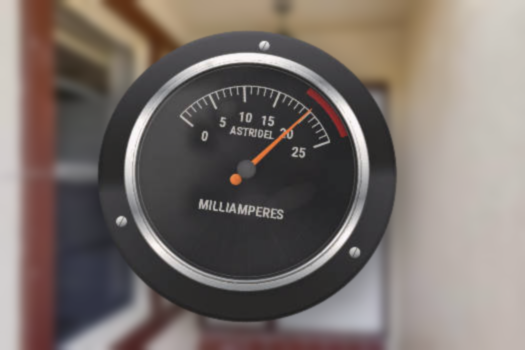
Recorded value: 20 mA
